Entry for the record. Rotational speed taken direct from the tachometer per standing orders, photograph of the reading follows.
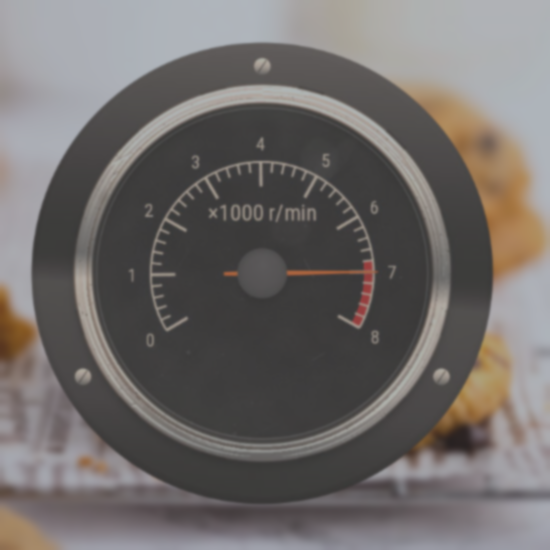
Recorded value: 7000 rpm
